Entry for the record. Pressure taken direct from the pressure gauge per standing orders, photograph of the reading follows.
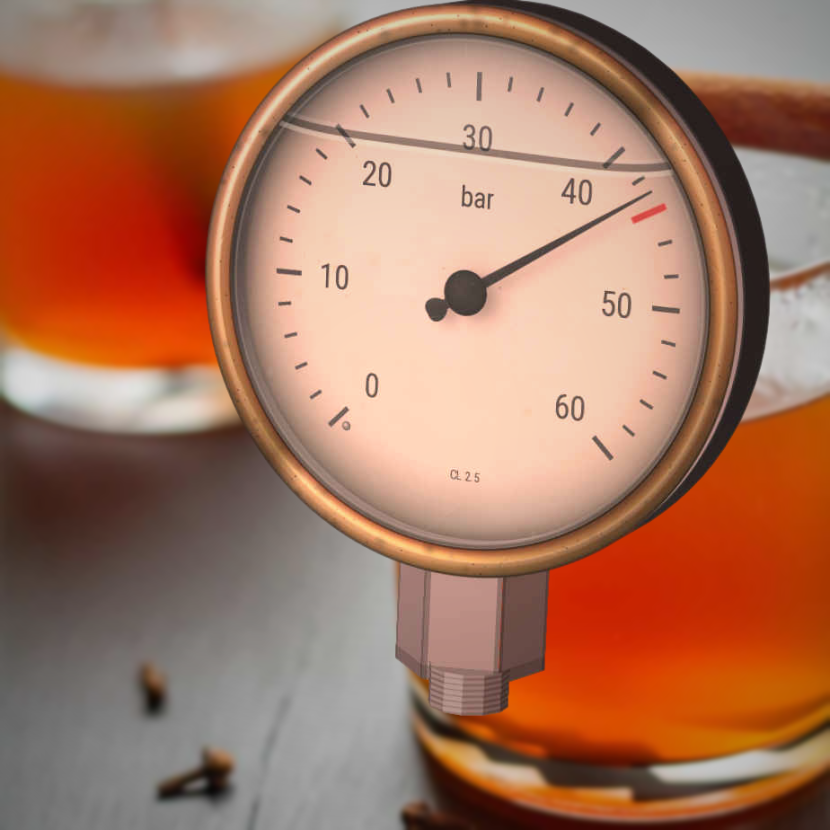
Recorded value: 43 bar
